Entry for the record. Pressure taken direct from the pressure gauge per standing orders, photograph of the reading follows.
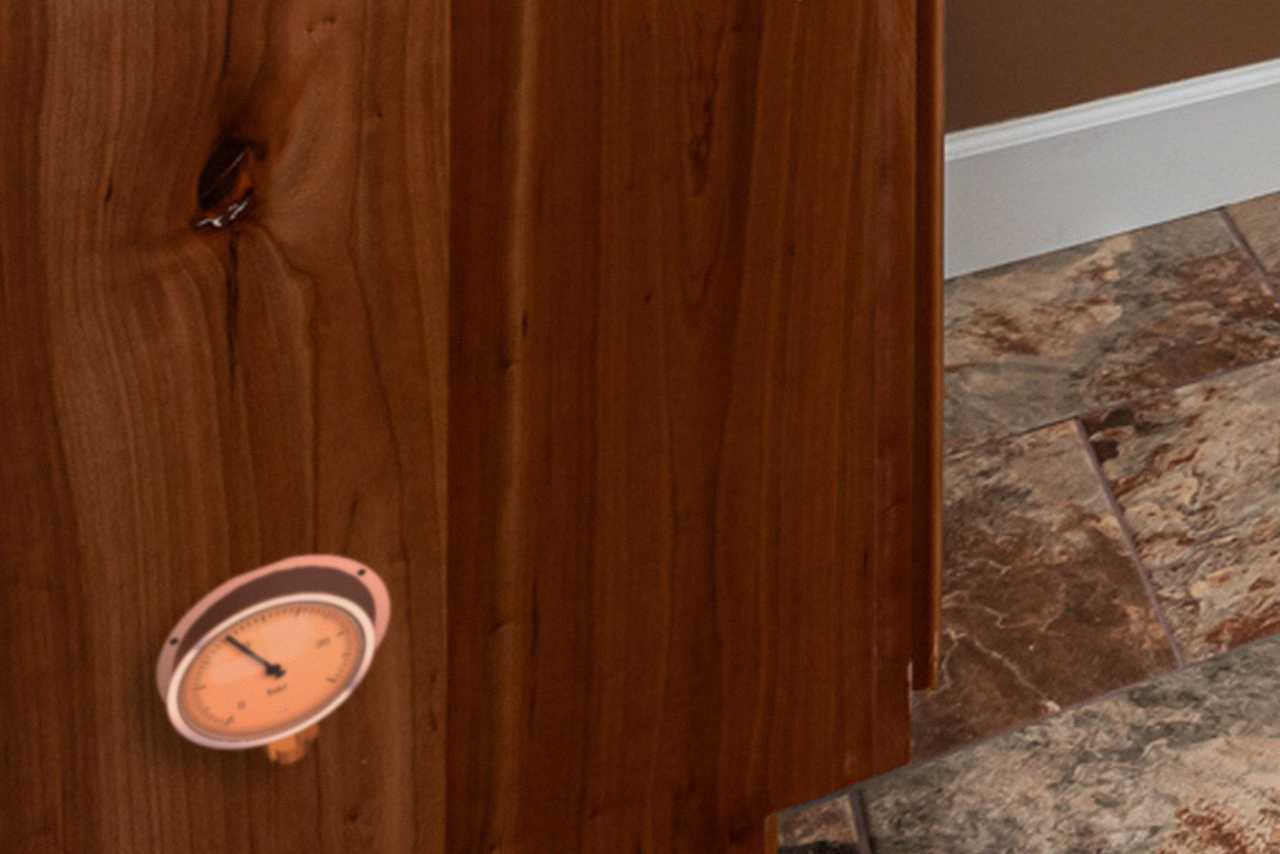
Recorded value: 10 bar
